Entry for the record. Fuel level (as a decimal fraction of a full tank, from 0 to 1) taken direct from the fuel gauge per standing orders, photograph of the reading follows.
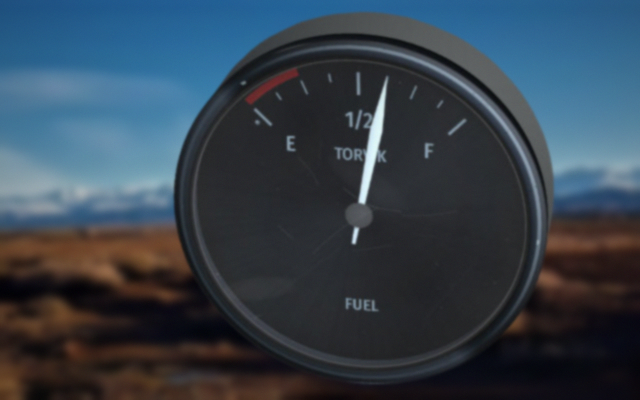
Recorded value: 0.625
